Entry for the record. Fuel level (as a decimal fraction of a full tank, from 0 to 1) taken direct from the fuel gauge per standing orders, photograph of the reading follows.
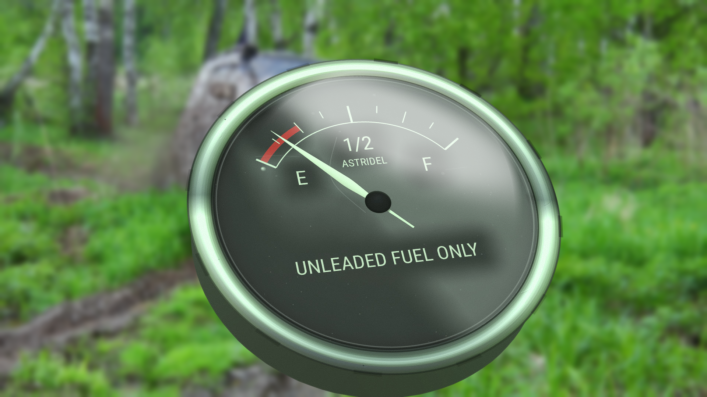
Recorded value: 0.125
